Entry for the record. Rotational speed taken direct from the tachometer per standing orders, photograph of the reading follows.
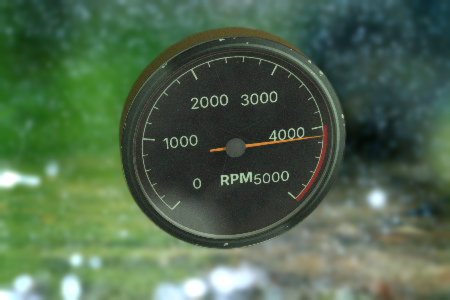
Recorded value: 4100 rpm
